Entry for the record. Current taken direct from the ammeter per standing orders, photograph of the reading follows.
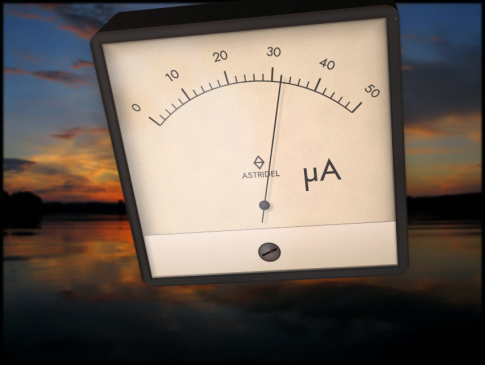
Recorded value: 32 µA
